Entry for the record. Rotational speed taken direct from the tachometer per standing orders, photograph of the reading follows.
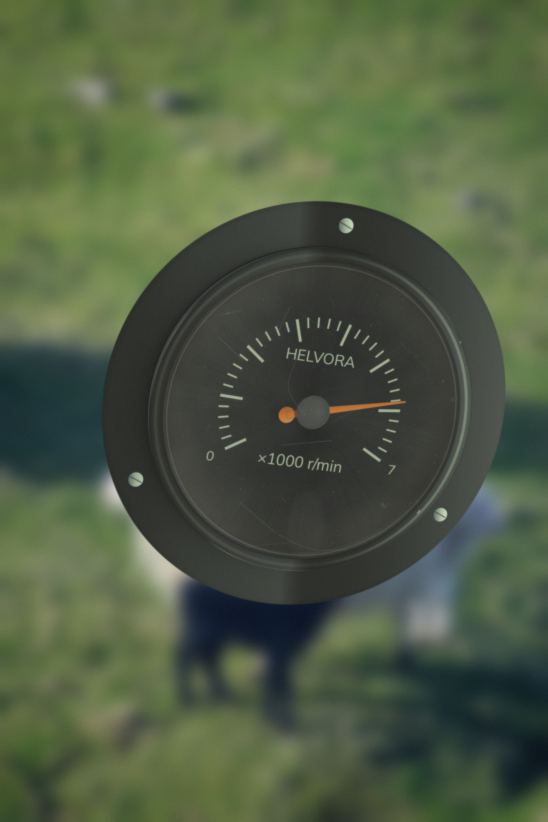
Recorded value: 5800 rpm
